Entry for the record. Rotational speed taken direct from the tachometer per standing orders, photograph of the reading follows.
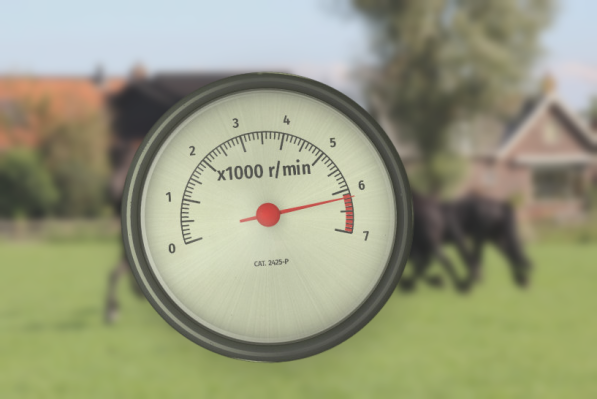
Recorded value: 6200 rpm
